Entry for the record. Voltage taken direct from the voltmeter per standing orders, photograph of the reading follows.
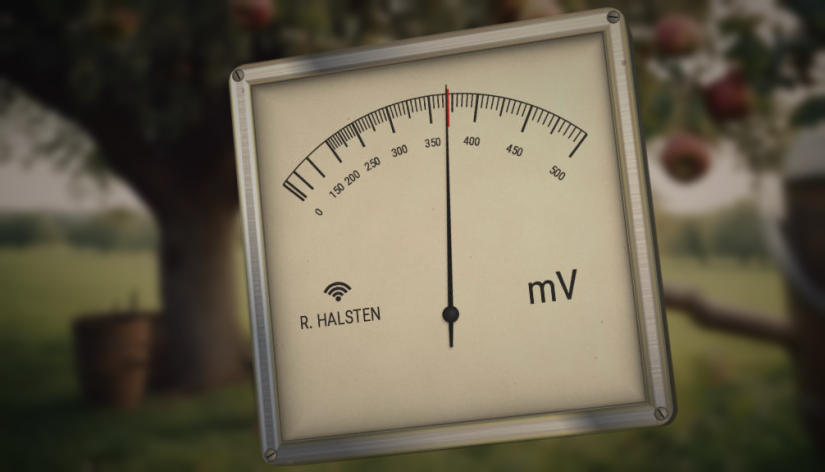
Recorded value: 370 mV
